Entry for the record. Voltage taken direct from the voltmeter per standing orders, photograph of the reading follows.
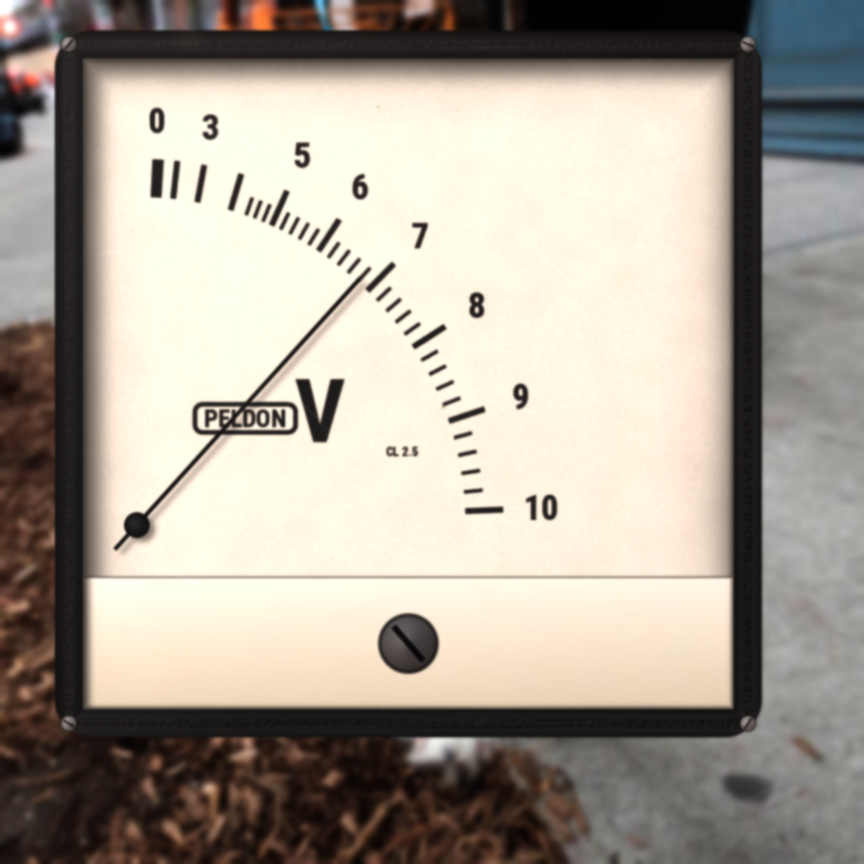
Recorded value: 6.8 V
